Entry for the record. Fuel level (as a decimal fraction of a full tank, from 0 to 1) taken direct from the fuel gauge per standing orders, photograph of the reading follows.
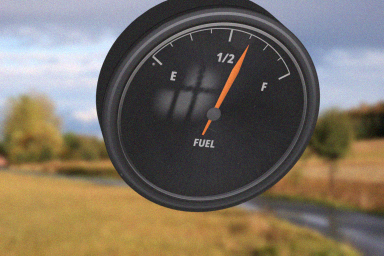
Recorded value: 0.625
